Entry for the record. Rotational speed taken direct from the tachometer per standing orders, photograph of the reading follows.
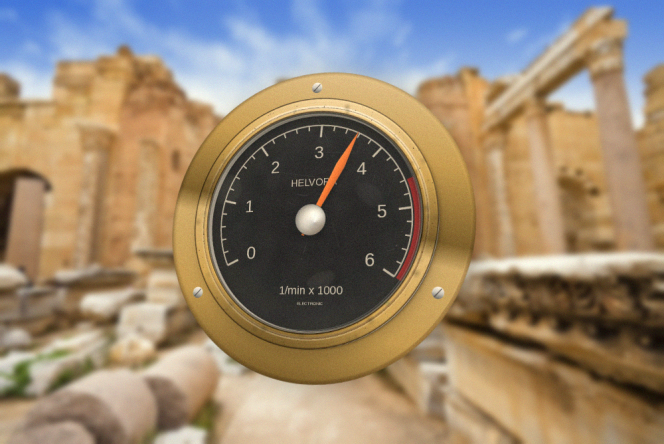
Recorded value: 3600 rpm
